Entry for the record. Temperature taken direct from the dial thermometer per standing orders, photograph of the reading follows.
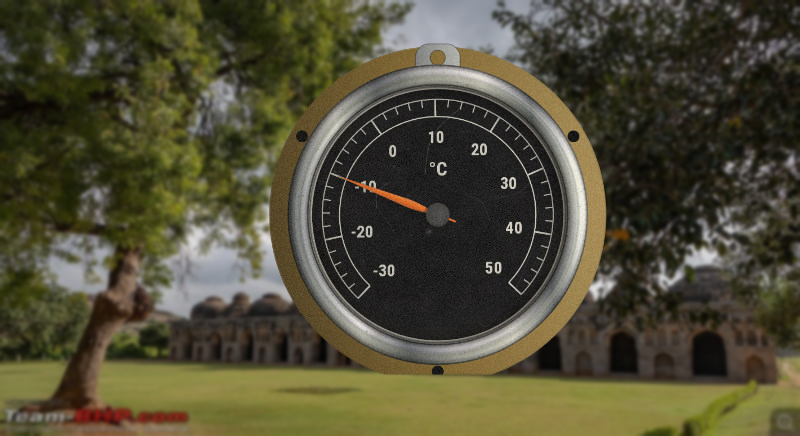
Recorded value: -10 °C
